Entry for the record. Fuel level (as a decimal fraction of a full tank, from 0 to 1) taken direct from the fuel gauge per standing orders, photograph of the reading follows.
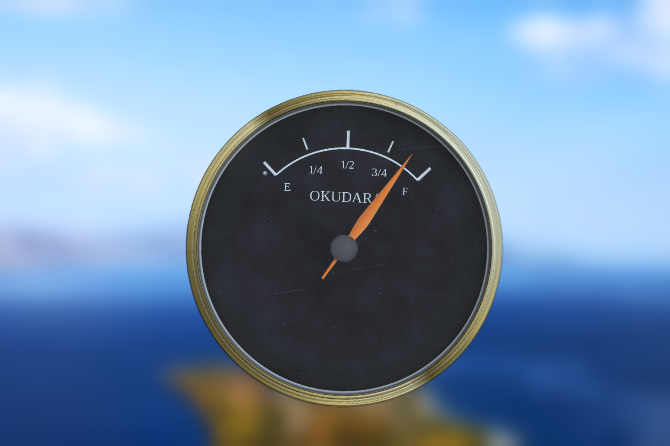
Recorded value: 0.875
